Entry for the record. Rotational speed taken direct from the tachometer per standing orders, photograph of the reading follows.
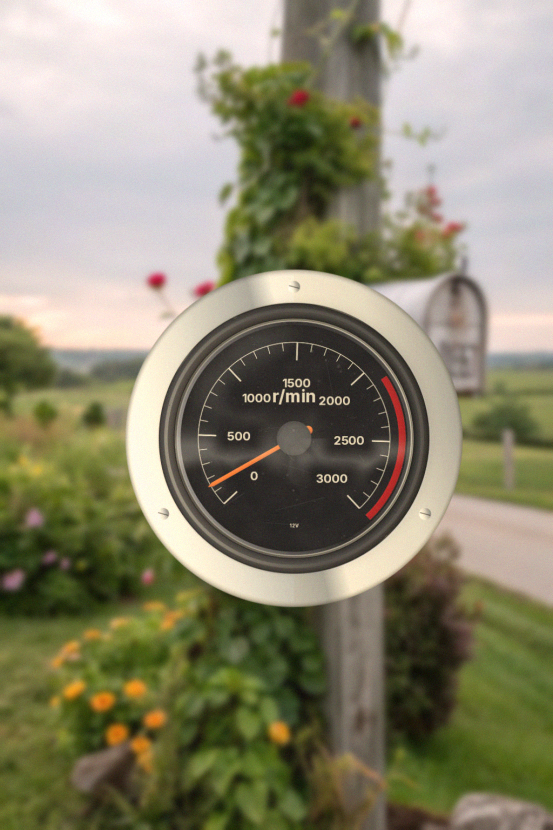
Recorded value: 150 rpm
